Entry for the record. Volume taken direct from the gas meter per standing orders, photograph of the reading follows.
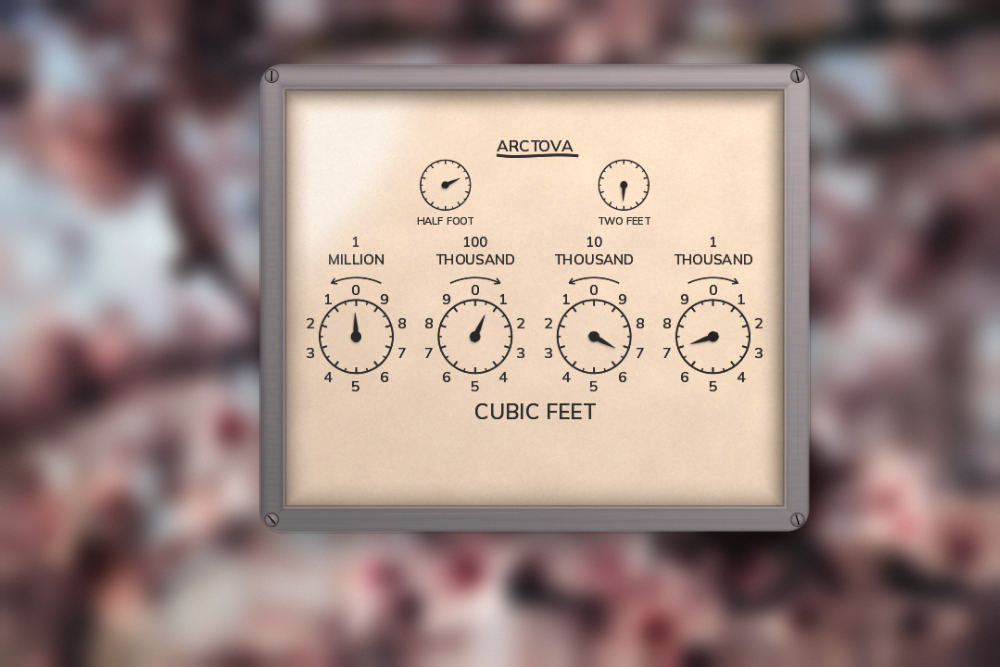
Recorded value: 6700 ft³
